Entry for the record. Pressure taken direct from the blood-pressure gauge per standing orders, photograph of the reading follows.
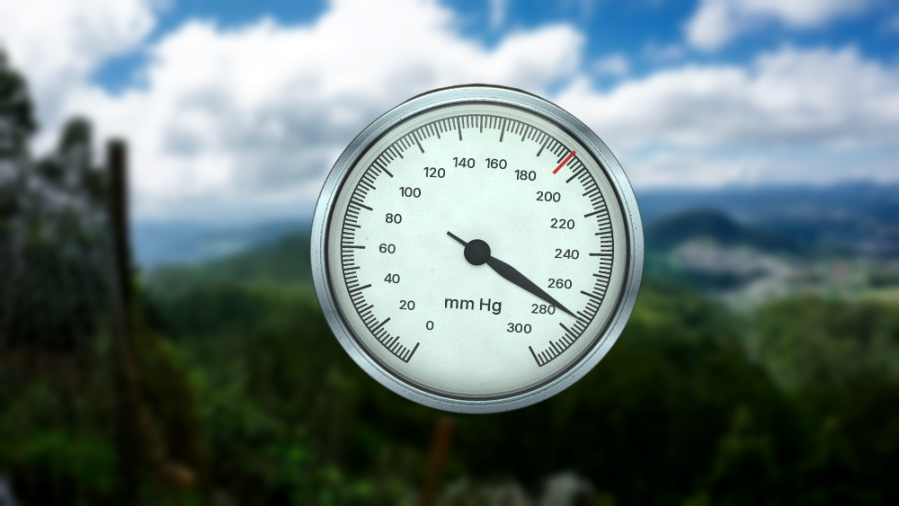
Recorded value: 272 mmHg
